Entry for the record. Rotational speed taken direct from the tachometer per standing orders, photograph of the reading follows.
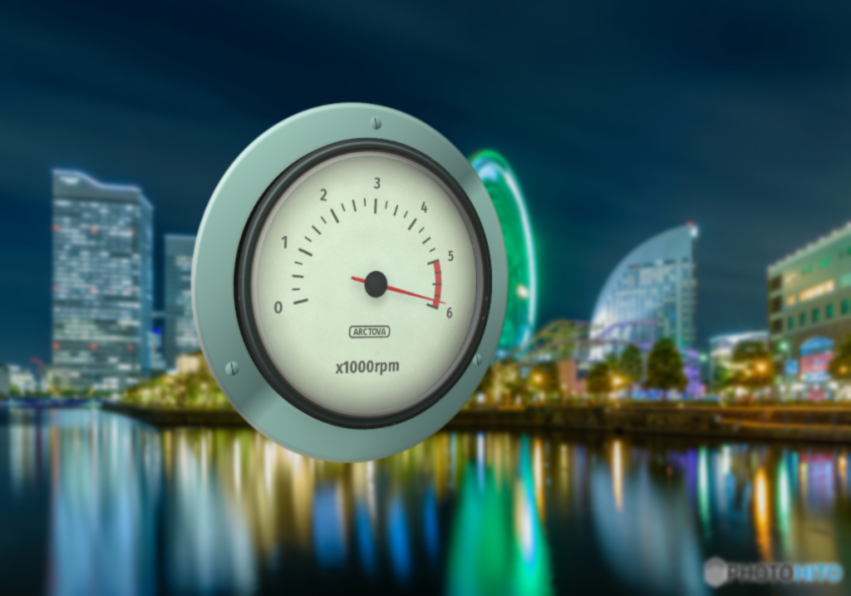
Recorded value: 5875 rpm
